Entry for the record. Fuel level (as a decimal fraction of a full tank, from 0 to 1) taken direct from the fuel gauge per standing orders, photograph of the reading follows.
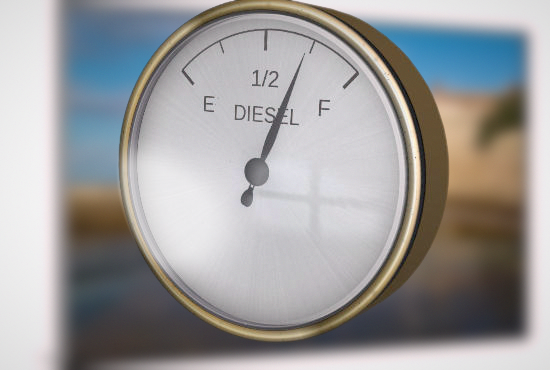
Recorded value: 0.75
